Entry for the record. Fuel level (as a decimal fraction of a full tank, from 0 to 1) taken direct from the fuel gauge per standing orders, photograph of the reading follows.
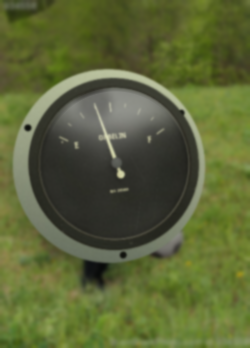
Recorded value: 0.375
